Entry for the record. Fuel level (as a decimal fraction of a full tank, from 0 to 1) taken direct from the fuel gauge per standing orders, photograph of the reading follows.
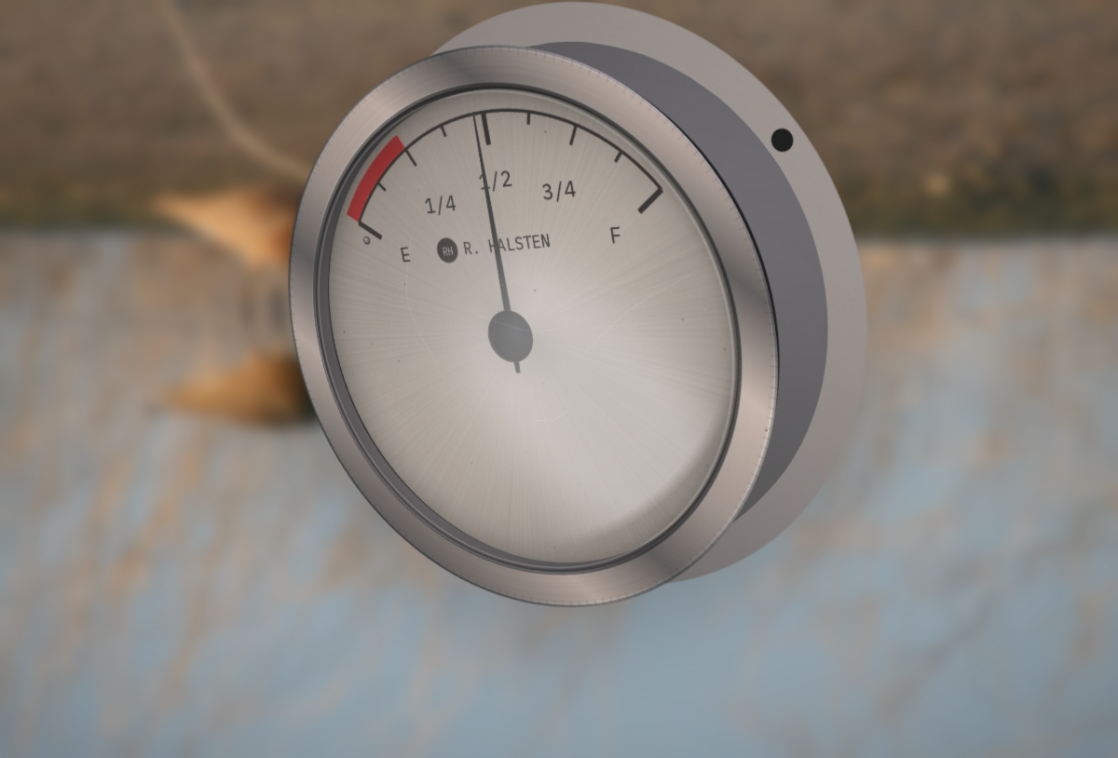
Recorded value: 0.5
